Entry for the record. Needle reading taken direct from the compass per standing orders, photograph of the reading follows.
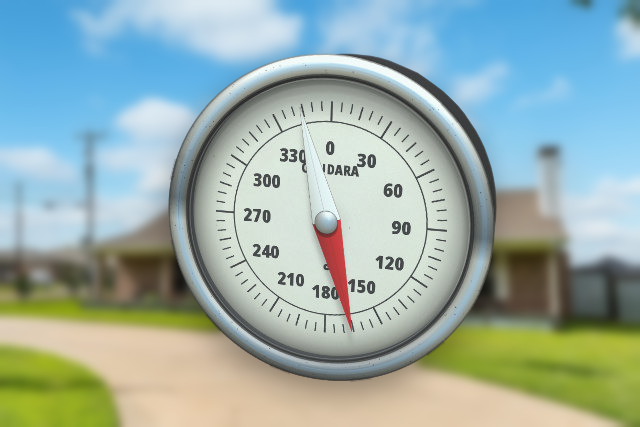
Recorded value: 165 °
